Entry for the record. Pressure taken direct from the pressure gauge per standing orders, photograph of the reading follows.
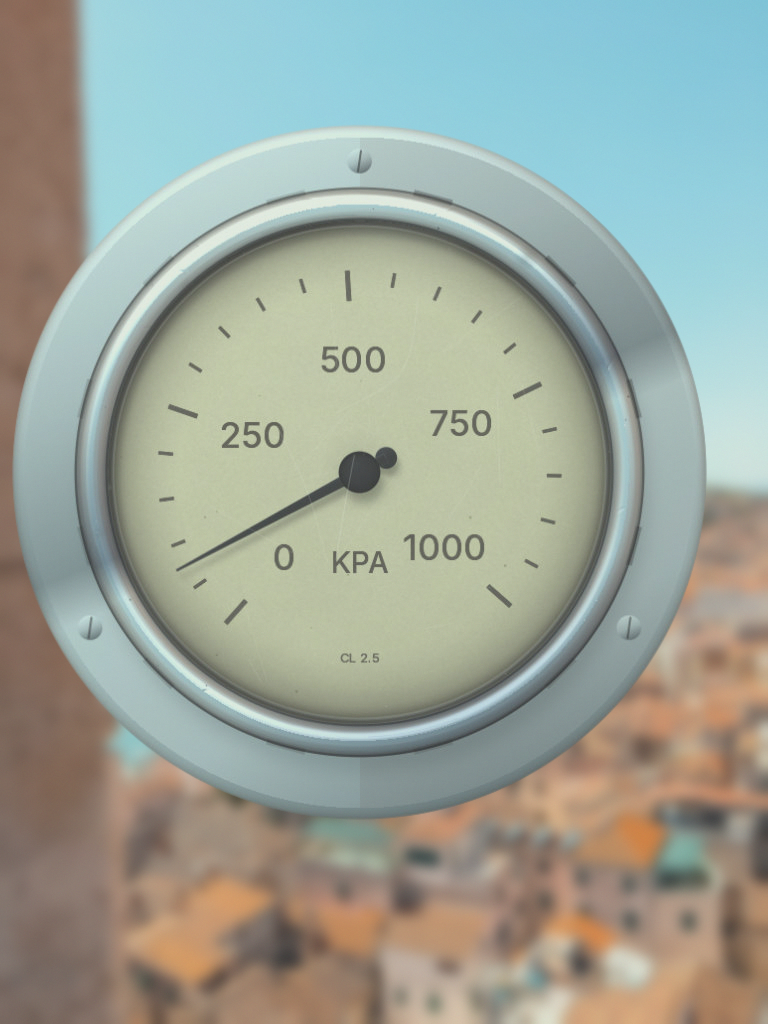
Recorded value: 75 kPa
